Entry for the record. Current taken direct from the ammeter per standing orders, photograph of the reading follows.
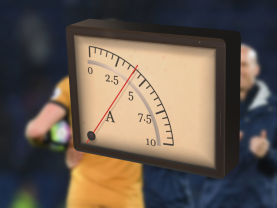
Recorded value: 4 A
